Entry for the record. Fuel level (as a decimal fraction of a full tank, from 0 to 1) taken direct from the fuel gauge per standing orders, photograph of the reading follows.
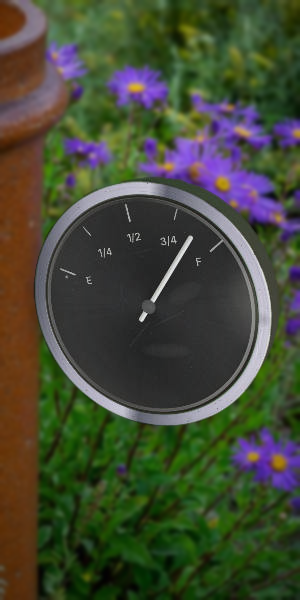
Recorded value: 0.875
